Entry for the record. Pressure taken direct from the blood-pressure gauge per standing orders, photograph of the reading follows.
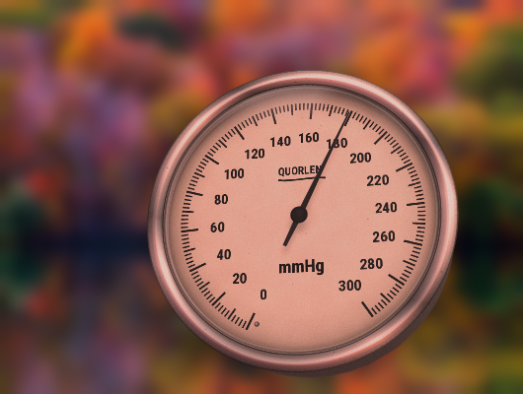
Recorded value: 180 mmHg
